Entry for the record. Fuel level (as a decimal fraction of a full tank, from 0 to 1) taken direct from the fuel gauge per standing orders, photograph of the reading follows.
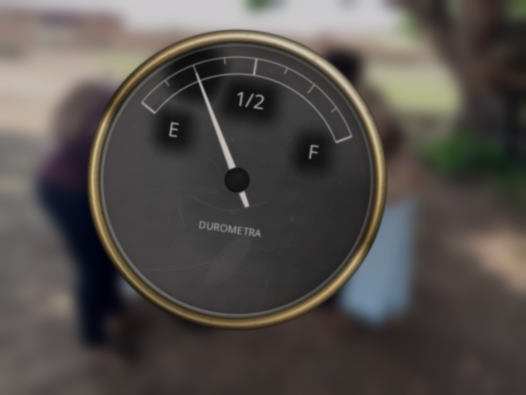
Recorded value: 0.25
